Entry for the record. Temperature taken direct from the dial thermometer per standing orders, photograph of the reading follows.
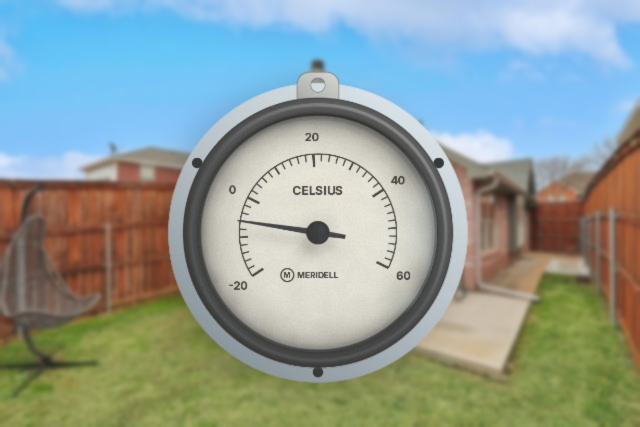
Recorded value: -6 °C
